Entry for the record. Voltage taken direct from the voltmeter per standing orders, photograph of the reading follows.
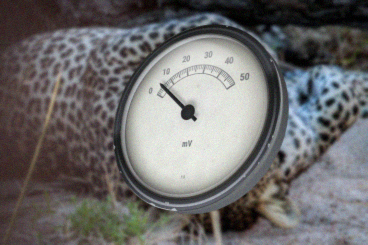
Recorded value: 5 mV
